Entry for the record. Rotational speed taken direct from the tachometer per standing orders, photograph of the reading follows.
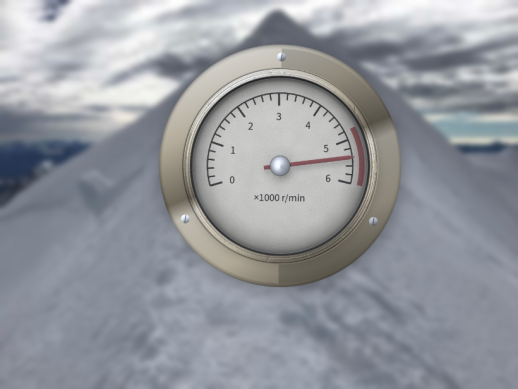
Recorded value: 5400 rpm
